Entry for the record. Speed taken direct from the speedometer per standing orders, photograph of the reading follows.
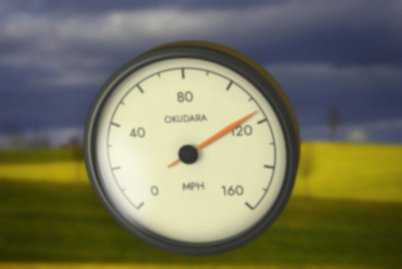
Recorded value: 115 mph
